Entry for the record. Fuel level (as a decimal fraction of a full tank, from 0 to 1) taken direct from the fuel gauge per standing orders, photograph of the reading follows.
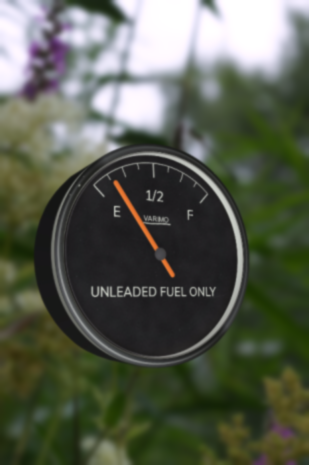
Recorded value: 0.125
